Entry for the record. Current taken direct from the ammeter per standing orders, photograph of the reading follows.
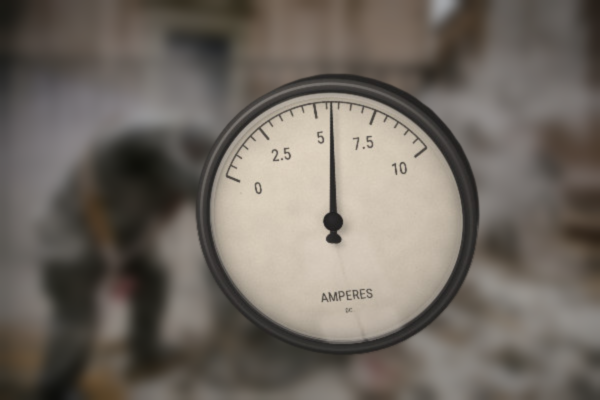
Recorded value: 5.75 A
